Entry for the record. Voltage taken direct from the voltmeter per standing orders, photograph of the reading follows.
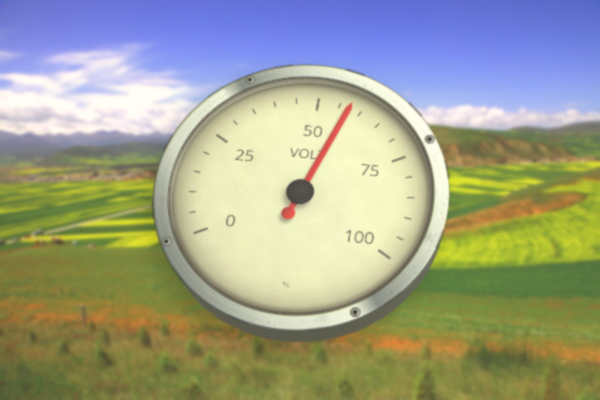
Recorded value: 57.5 V
